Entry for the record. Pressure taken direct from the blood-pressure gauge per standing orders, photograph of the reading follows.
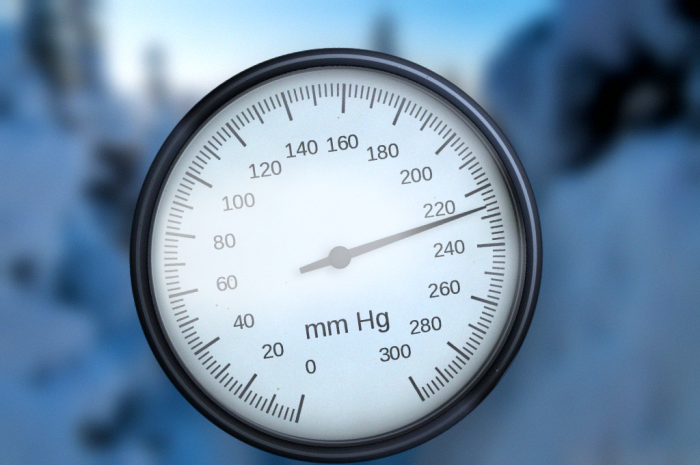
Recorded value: 226 mmHg
